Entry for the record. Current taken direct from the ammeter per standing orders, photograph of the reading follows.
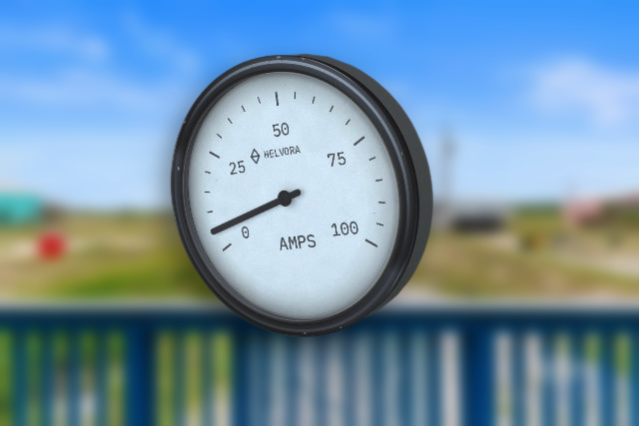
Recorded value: 5 A
